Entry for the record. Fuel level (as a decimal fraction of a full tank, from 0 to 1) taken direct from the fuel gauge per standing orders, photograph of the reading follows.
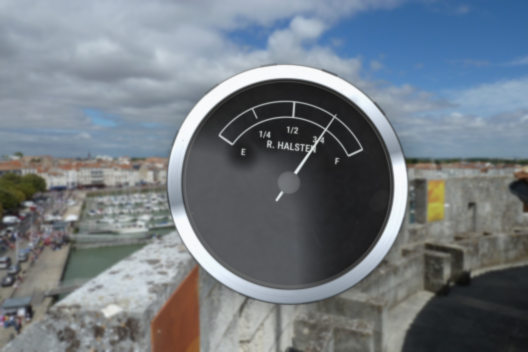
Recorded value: 0.75
